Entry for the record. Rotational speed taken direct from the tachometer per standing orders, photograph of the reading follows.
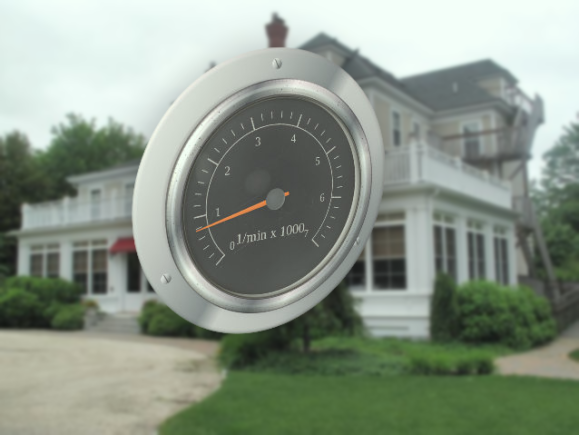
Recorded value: 800 rpm
